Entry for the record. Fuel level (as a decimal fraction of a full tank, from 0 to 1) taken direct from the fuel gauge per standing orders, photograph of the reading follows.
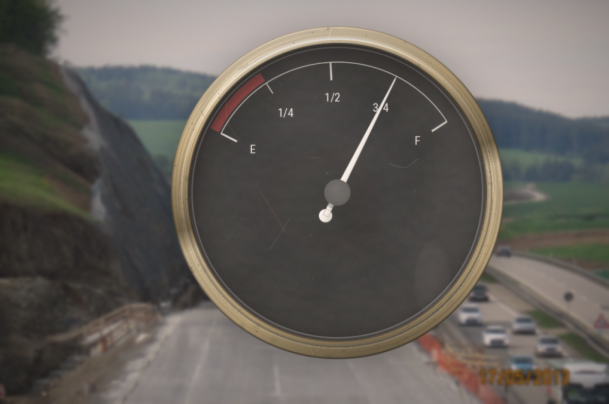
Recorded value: 0.75
